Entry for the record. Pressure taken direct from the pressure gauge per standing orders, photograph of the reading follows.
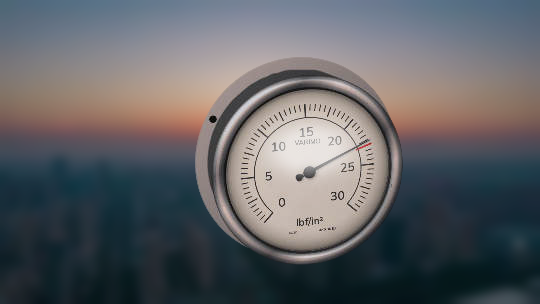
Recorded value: 22.5 psi
